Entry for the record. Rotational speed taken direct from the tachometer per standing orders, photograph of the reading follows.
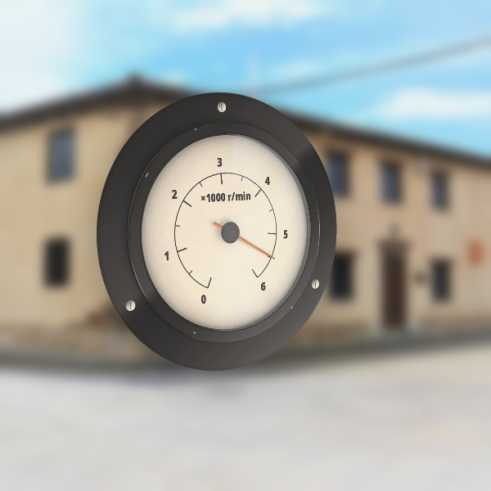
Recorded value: 5500 rpm
